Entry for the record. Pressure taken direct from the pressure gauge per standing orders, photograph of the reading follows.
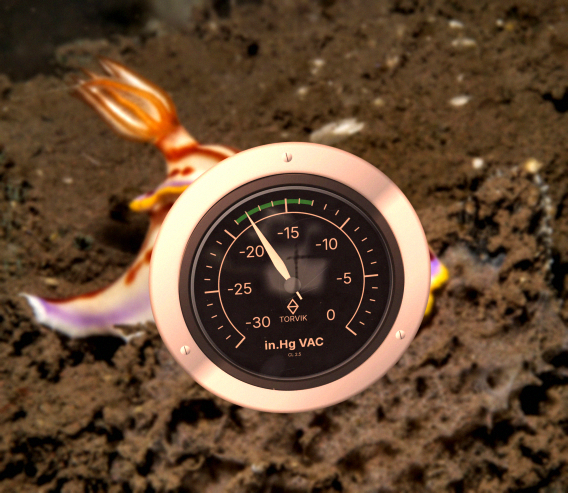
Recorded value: -18 inHg
